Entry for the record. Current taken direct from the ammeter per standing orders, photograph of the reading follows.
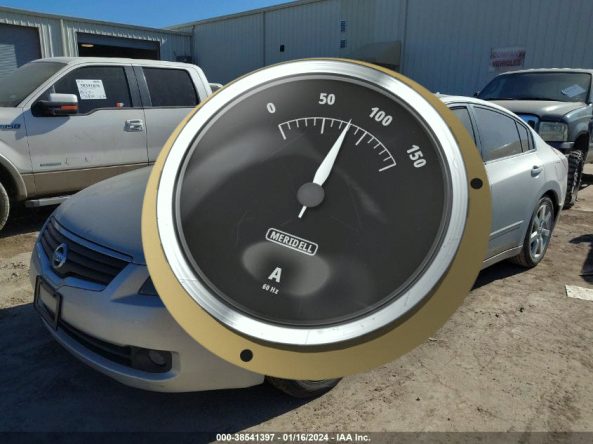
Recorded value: 80 A
